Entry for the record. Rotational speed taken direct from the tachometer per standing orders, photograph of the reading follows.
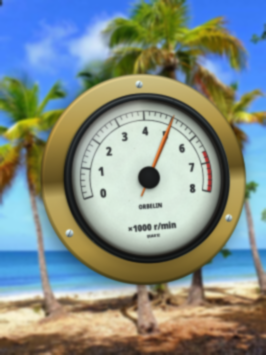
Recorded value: 5000 rpm
